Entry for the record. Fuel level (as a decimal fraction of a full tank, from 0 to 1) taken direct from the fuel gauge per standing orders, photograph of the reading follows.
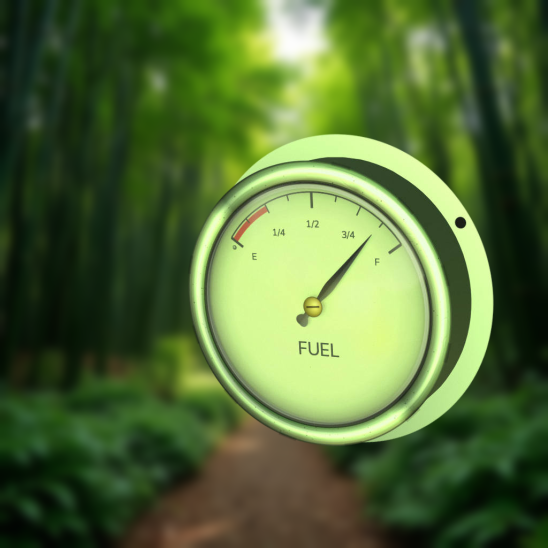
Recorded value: 0.875
